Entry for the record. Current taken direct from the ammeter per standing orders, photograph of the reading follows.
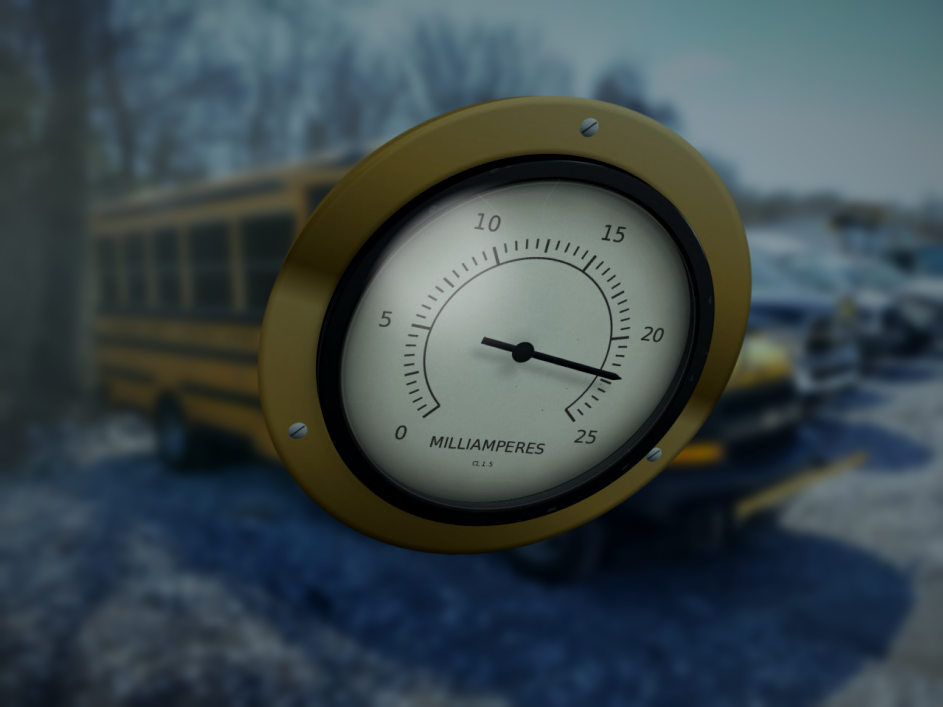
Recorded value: 22 mA
